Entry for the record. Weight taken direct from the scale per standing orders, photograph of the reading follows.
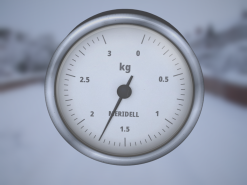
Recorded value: 1.75 kg
